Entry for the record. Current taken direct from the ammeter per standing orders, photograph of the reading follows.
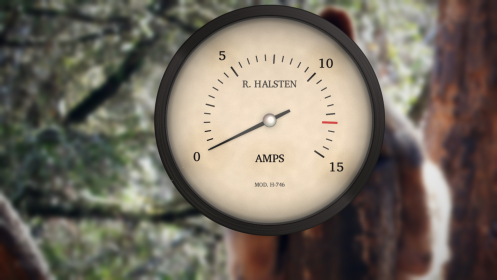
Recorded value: 0 A
